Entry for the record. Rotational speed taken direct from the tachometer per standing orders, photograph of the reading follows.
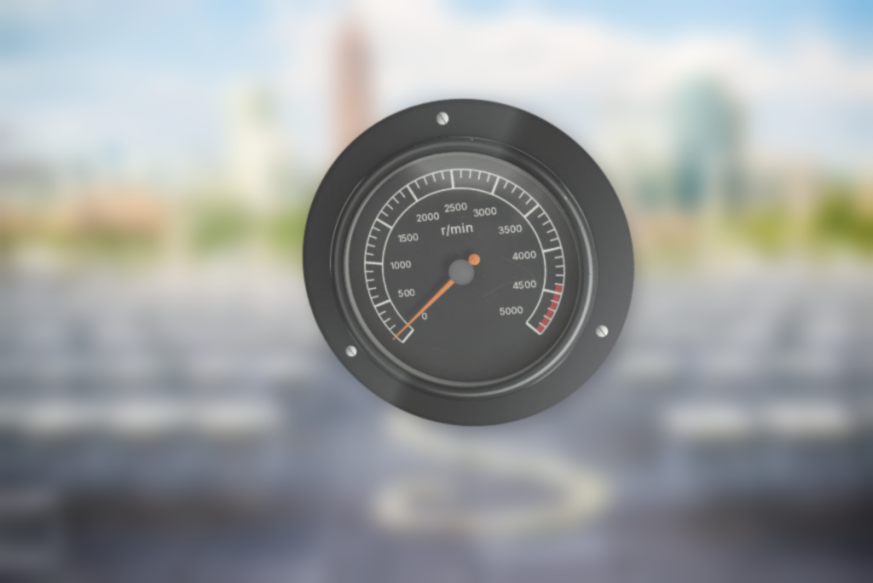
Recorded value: 100 rpm
